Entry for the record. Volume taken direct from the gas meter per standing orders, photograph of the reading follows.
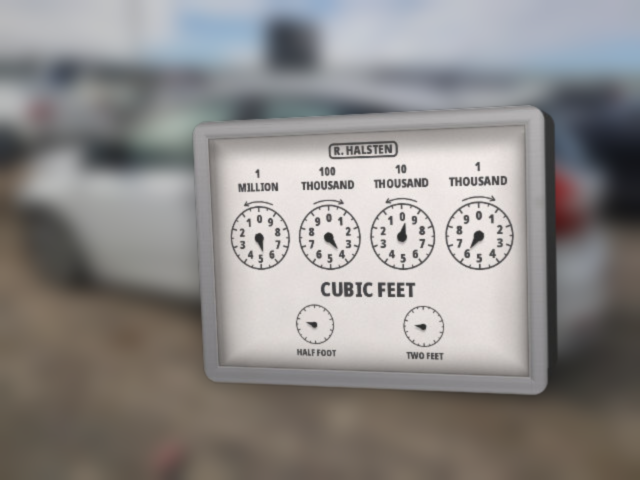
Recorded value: 539600 ft³
